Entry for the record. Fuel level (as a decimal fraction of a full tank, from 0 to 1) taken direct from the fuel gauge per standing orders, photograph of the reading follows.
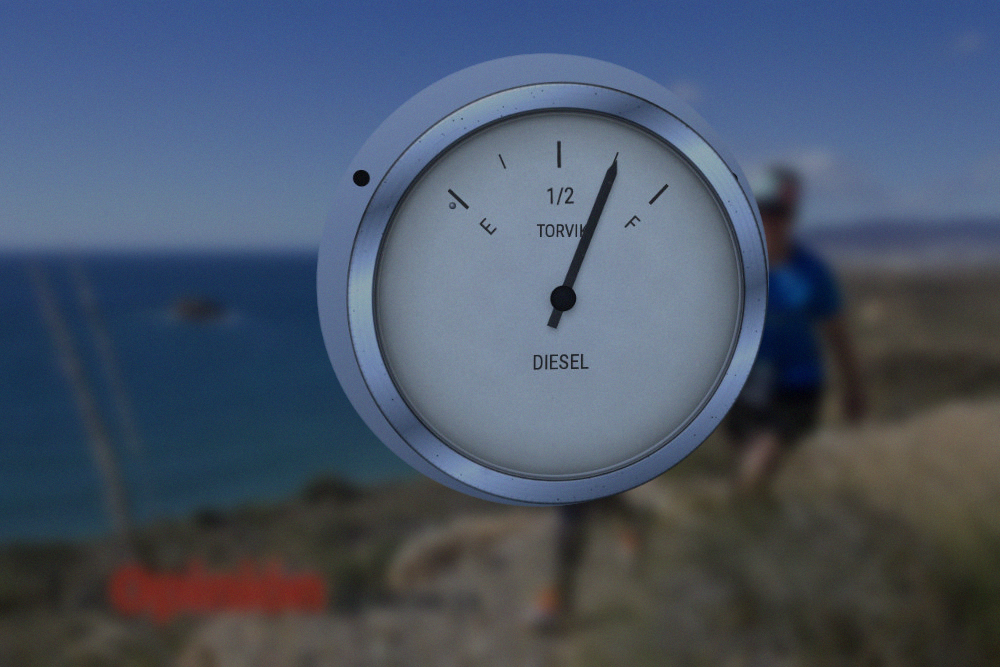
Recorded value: 0.75
